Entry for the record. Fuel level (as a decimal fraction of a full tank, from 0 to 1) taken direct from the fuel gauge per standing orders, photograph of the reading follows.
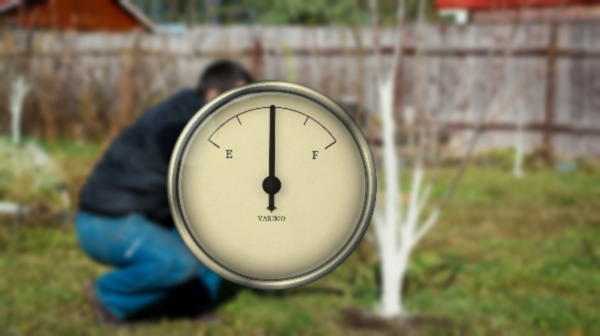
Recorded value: 0.5
